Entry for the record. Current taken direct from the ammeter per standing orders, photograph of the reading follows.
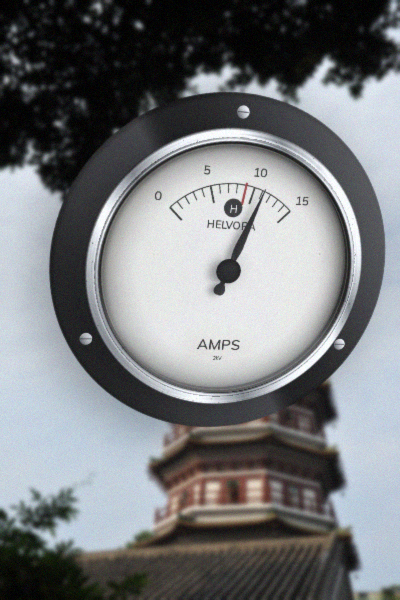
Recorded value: 11 A
